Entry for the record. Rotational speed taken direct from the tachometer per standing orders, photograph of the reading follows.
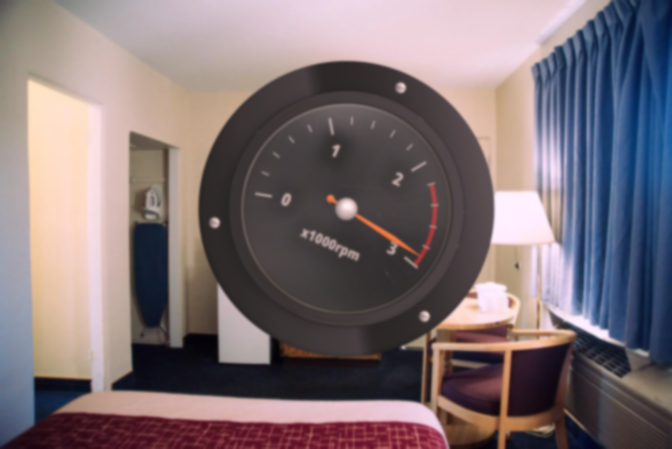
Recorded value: 2900 rpm
